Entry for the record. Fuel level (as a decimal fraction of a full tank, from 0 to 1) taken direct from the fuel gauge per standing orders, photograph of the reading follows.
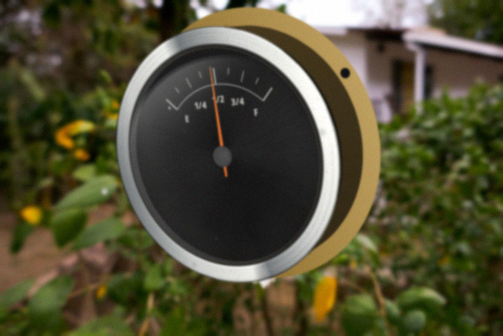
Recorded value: 0.5
